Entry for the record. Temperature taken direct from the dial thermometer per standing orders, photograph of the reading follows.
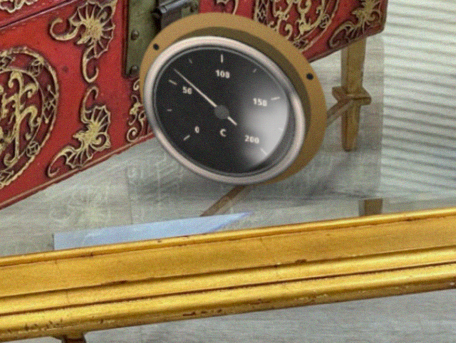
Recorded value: 62.5 °C
